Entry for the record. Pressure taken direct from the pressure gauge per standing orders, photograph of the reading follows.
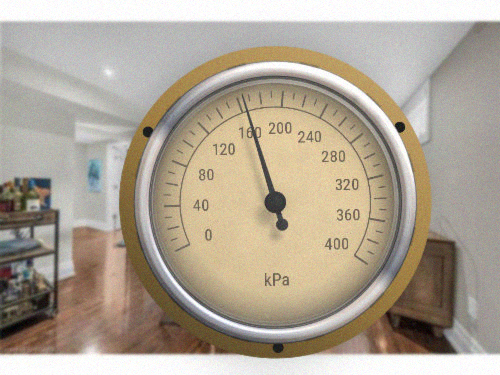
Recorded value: 165 kPa
